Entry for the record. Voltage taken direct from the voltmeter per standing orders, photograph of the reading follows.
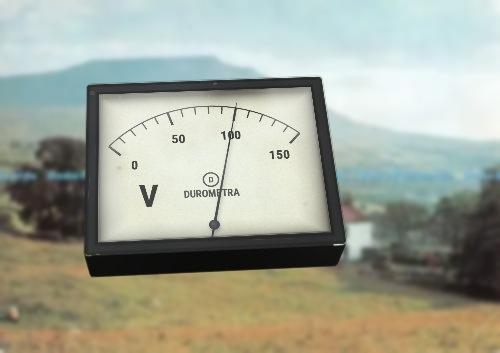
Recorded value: 100 V
